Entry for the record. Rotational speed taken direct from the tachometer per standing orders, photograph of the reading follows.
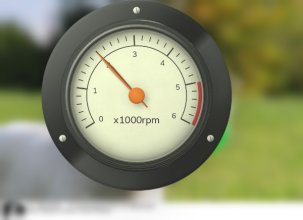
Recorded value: 2000 rpm
